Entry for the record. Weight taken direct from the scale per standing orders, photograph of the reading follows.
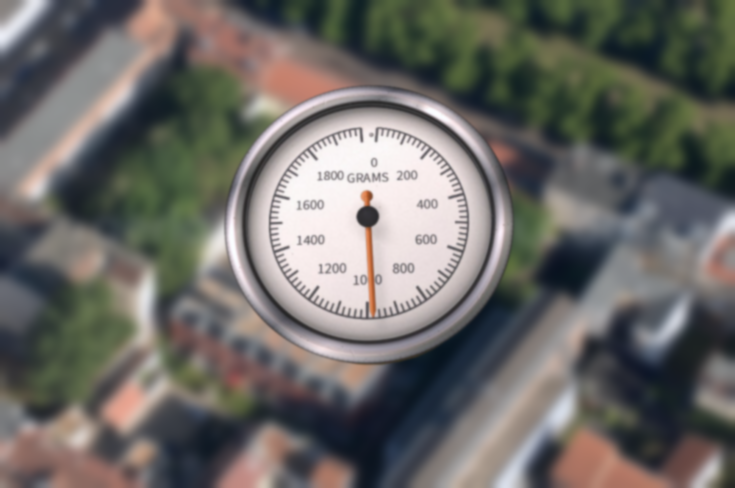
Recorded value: 980 g
